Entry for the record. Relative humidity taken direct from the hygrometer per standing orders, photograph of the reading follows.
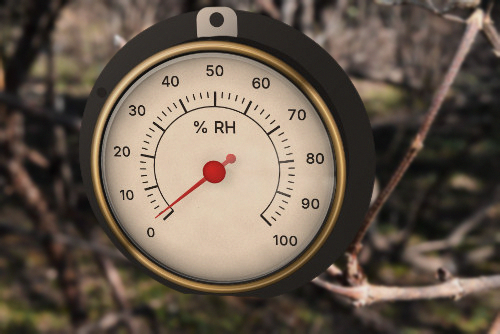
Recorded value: 2 %
